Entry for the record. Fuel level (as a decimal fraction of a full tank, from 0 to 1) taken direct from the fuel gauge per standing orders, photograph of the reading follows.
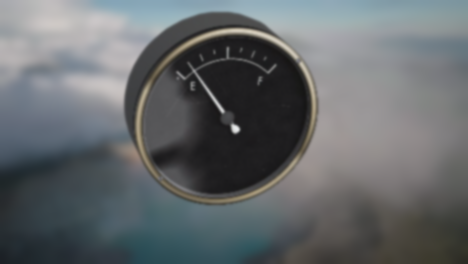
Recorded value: 0.125
